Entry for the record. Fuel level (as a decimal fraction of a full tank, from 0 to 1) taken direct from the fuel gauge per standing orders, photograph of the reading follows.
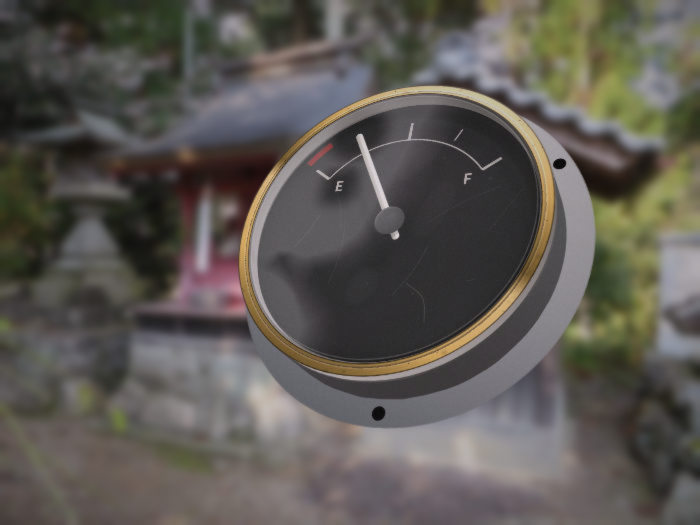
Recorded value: 0.25
